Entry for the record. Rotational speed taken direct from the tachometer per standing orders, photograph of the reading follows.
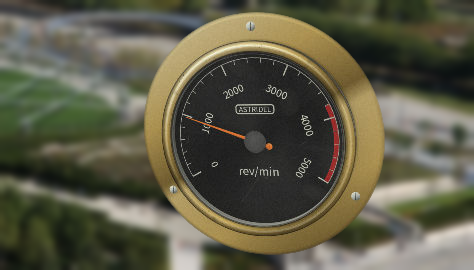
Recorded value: 1000 rpm
